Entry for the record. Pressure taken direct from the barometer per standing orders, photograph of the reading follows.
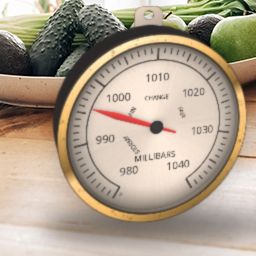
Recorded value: 996 mbar
